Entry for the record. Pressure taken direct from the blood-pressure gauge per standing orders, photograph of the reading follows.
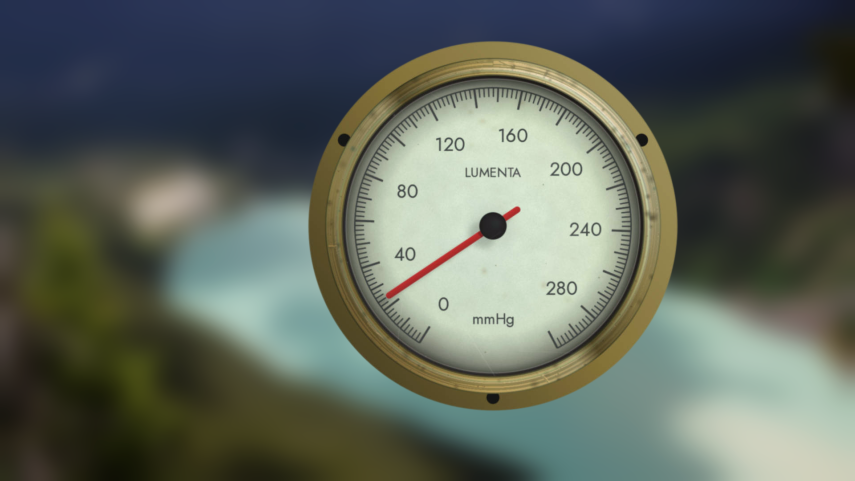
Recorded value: 24 mmHg
